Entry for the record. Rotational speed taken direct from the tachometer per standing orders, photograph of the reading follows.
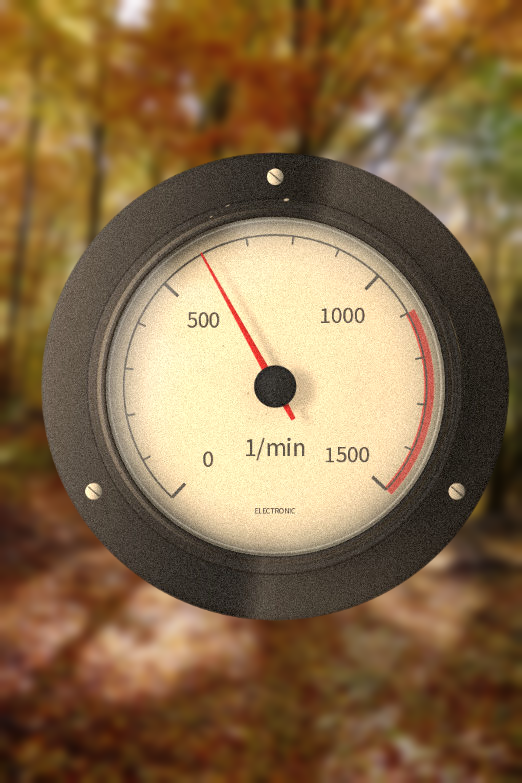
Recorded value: 600 rpm
